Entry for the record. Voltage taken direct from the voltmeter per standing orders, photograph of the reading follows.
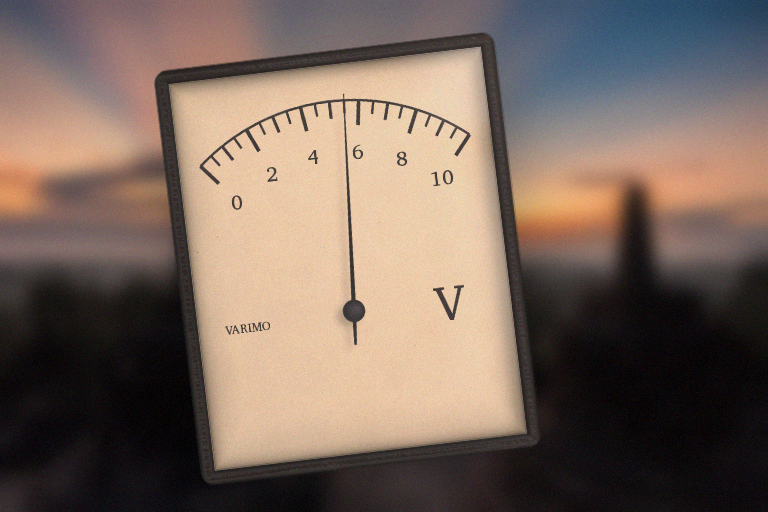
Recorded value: 5.5 V
